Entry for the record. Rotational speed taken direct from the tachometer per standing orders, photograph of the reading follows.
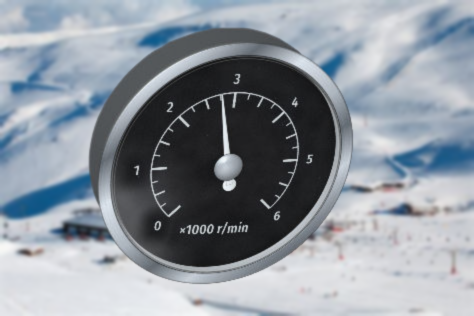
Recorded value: 2750 rpm
